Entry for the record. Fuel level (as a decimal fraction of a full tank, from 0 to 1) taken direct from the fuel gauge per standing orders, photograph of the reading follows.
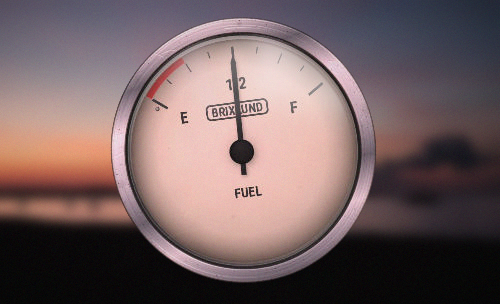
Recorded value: 0.5
